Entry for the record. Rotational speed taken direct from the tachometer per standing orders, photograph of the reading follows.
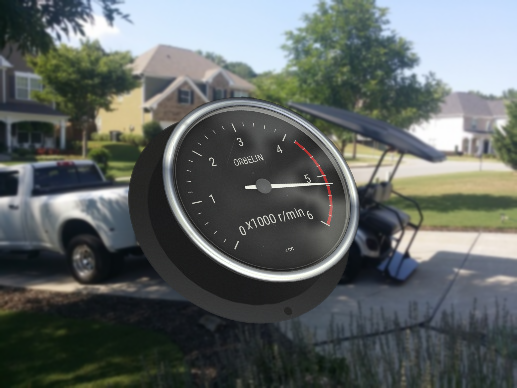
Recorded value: 5200 rpm
